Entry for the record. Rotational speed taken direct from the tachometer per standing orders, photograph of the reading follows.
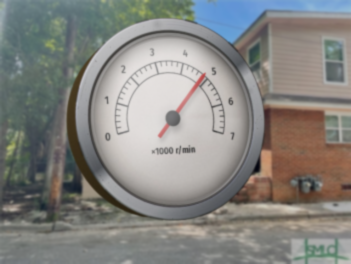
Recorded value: 4800 rpm
